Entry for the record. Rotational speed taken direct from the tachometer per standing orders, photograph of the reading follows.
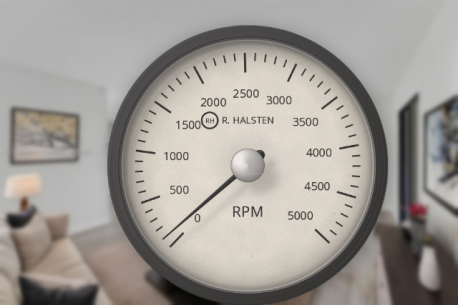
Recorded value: 100 rpm
